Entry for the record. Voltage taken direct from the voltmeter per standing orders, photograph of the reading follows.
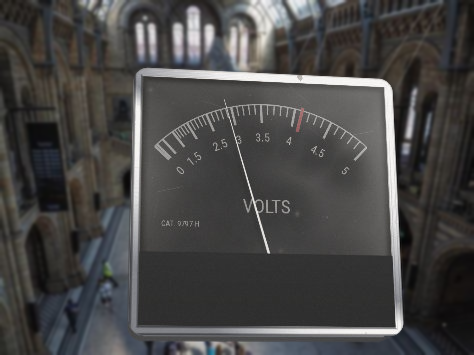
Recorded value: 2.9 V
